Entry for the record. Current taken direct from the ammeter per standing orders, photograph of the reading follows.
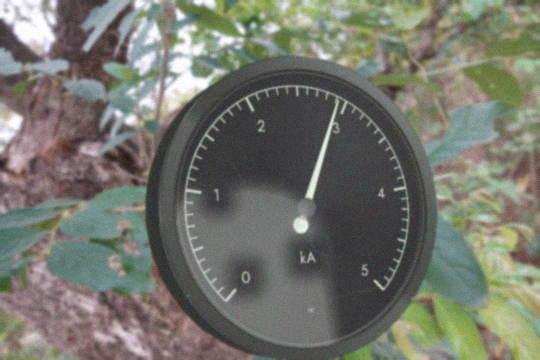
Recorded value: 2.9 kA
